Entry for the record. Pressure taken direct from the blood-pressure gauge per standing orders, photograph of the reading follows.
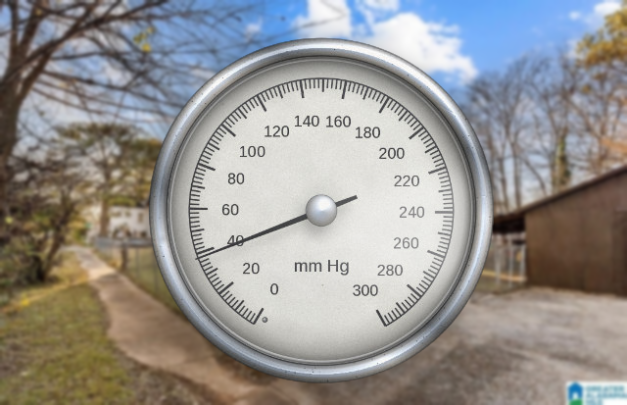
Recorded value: 38 mmHg
